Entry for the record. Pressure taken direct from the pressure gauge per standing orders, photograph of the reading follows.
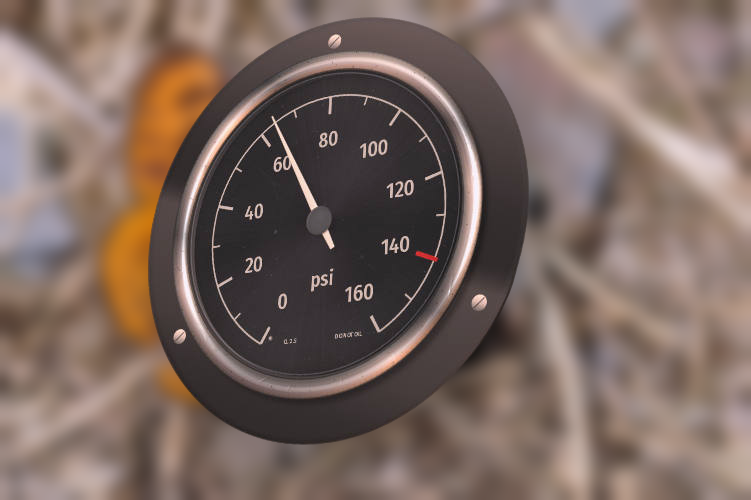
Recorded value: 65 psi
